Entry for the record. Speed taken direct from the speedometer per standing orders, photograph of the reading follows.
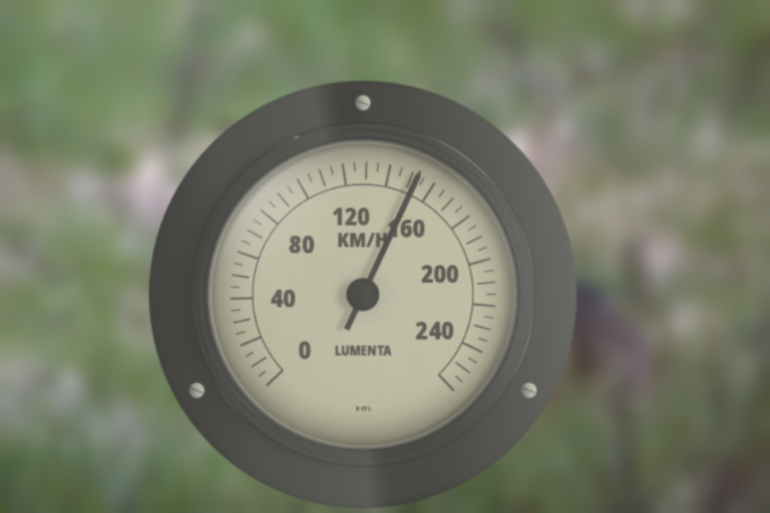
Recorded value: 152.5 km/h
